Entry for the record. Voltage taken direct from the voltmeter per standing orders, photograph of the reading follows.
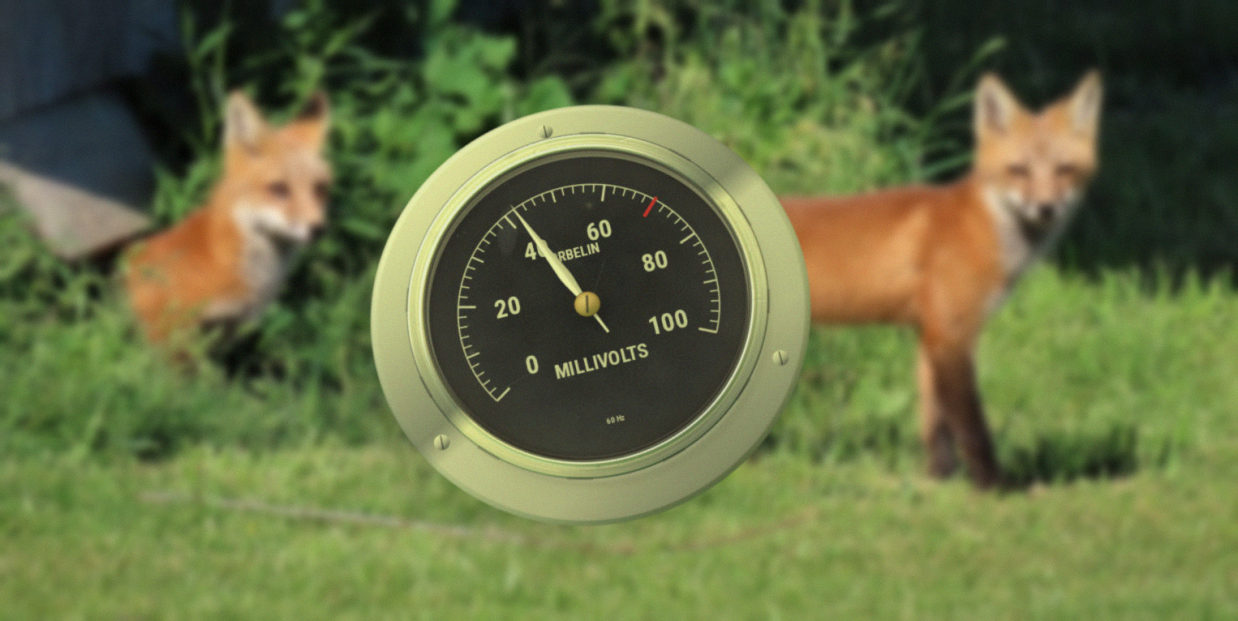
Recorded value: 42 mV
